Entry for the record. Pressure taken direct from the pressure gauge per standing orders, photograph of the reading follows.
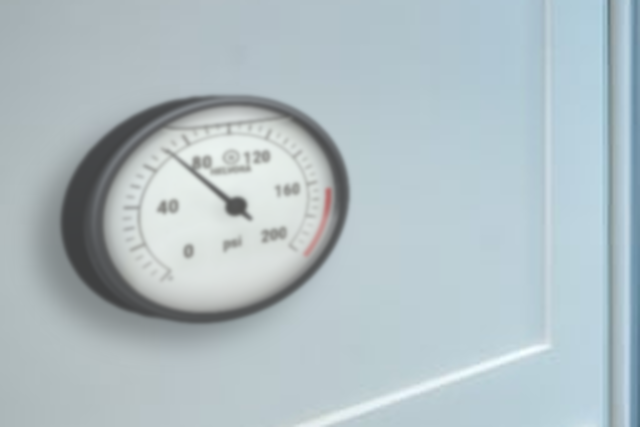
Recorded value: 70 psi
